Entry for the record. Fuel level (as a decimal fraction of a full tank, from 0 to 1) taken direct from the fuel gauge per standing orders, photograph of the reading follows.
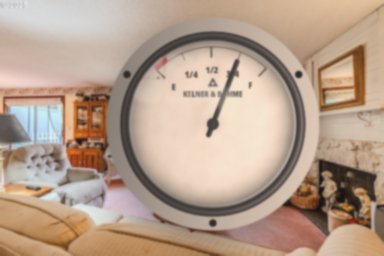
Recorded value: 0.75
